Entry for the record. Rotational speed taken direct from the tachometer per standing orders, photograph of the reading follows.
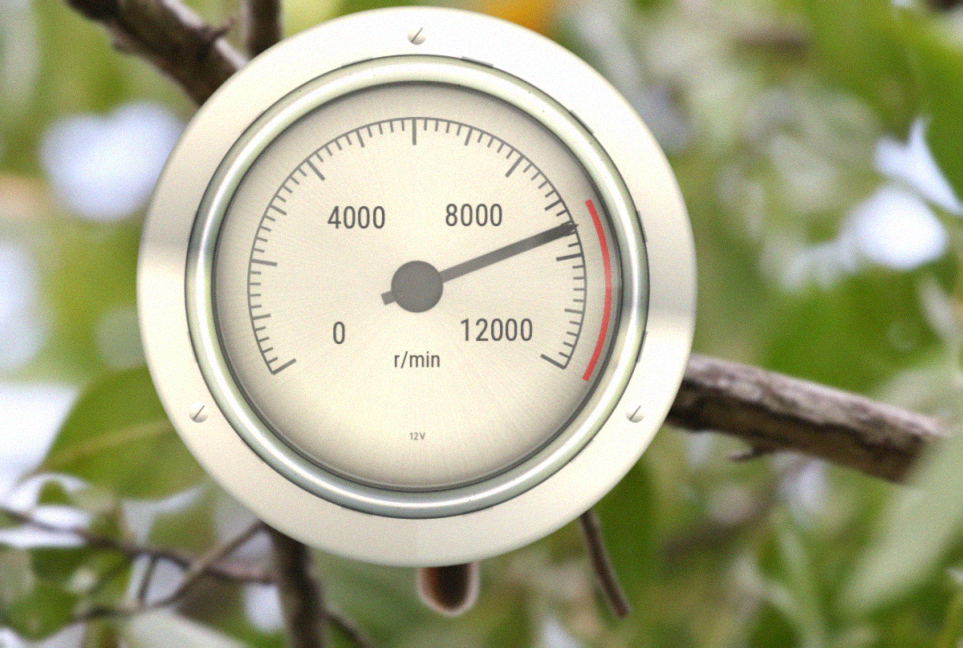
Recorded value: 9500 rpm
